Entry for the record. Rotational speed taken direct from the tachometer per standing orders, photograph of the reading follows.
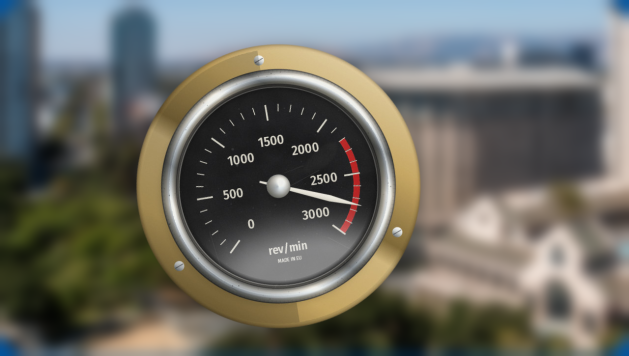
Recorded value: 2750 rpm
